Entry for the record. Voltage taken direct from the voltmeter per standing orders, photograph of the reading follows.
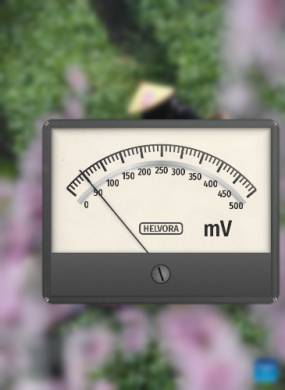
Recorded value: 50 mV
